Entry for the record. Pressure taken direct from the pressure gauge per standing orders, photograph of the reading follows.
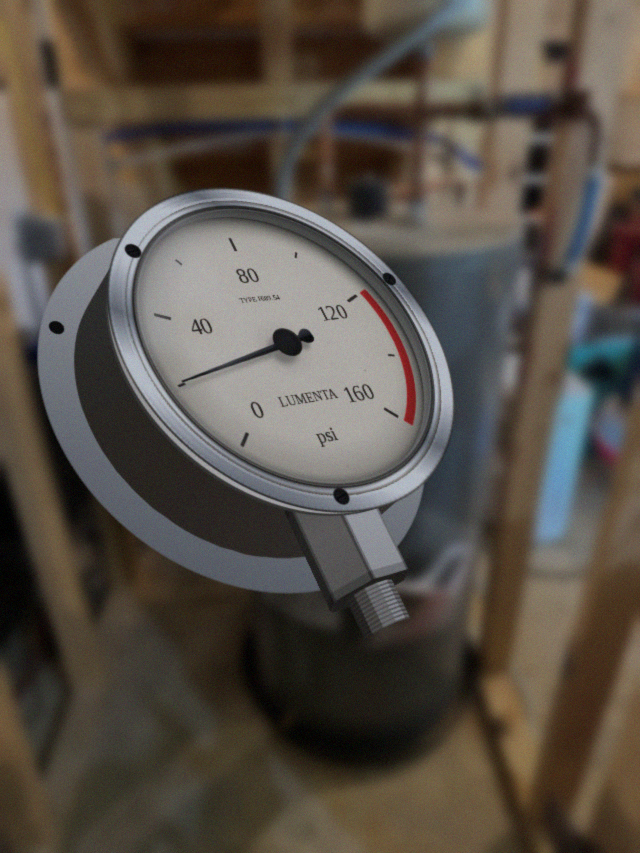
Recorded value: 20 psi
